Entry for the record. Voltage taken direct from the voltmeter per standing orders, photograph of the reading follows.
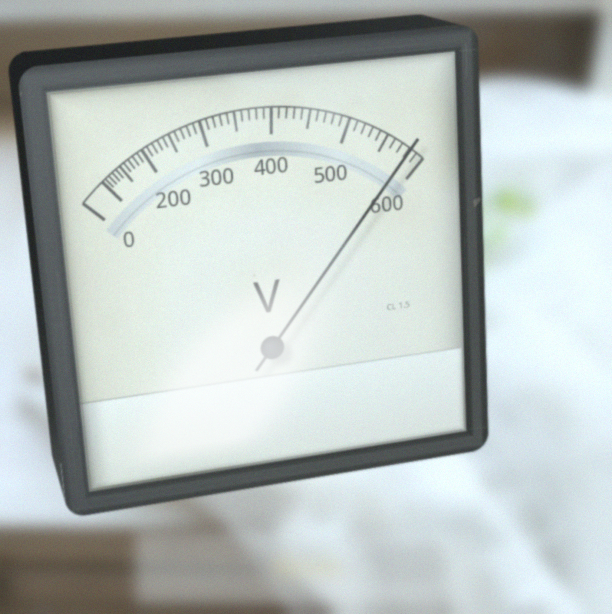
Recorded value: 580 V
